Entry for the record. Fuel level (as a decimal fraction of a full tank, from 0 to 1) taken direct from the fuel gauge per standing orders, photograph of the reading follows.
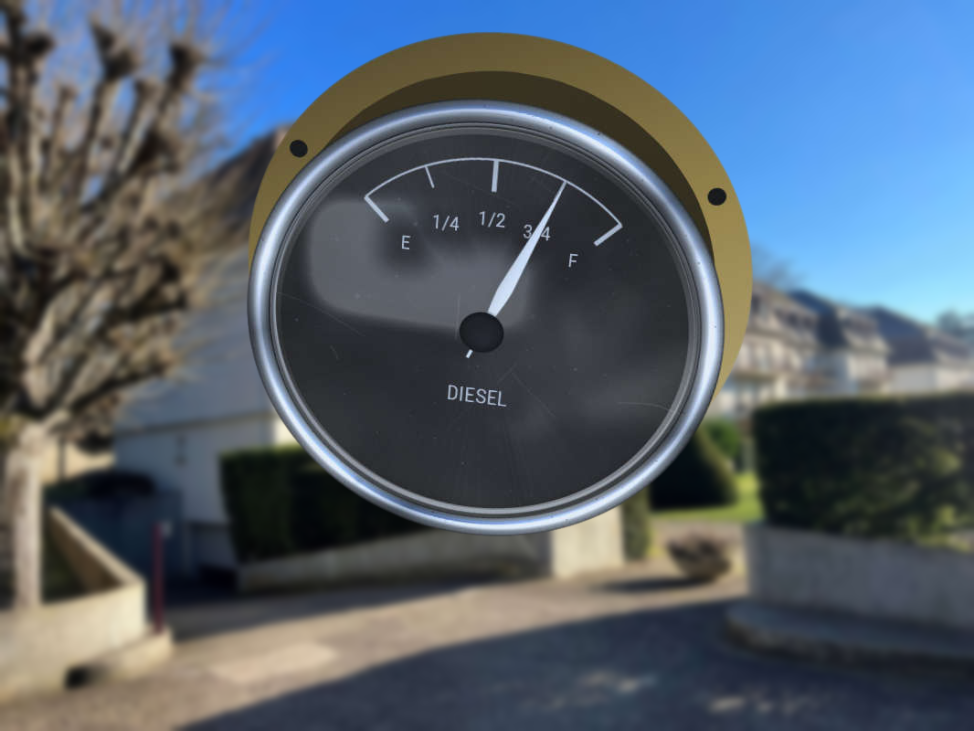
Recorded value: 0.75
